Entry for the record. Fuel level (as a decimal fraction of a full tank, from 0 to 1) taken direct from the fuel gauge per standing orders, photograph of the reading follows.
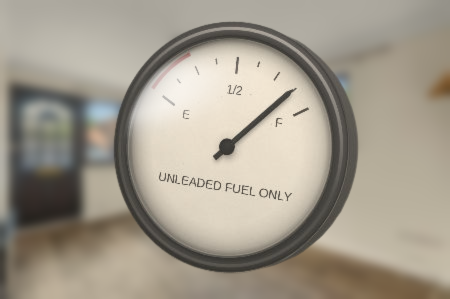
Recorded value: 0.875
